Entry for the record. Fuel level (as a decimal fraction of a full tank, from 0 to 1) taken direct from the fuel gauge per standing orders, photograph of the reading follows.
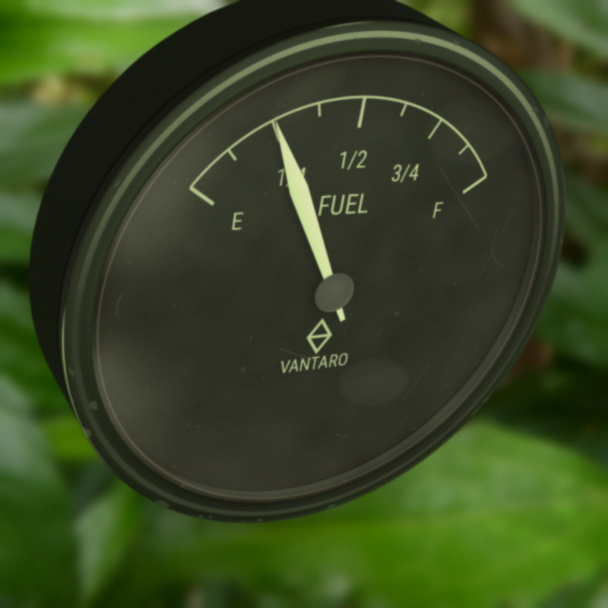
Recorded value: 0.25
